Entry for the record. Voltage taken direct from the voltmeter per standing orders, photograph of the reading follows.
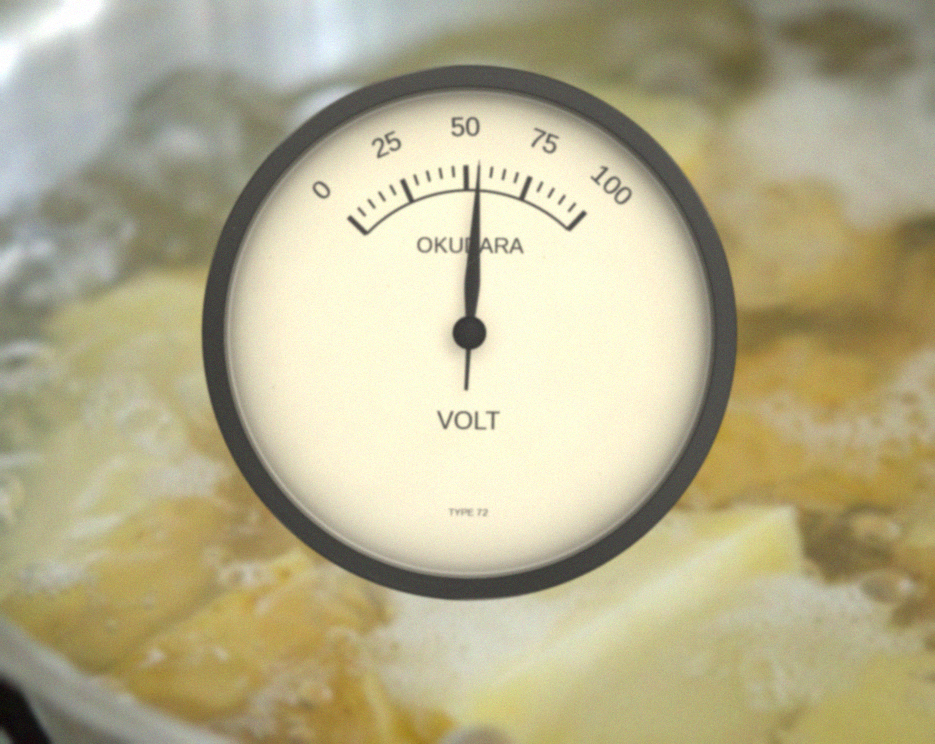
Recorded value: 55 V
